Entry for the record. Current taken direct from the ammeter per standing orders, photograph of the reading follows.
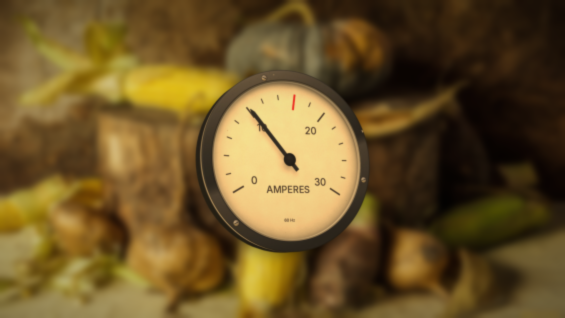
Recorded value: 10 A
